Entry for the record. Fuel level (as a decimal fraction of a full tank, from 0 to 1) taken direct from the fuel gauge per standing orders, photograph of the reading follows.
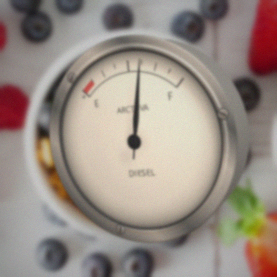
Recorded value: 0.625
